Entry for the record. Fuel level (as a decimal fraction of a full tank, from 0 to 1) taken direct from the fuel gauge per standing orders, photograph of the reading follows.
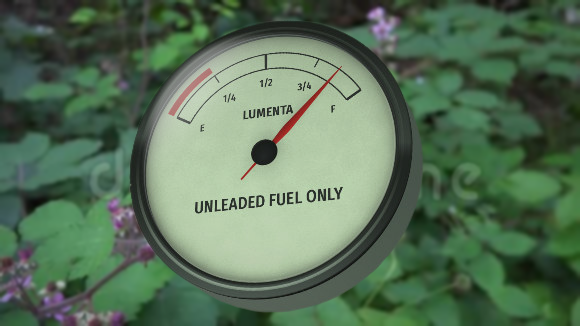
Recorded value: 0.875
